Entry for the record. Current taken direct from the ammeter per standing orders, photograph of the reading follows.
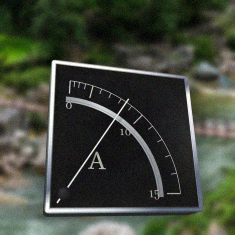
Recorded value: 8.5 A
